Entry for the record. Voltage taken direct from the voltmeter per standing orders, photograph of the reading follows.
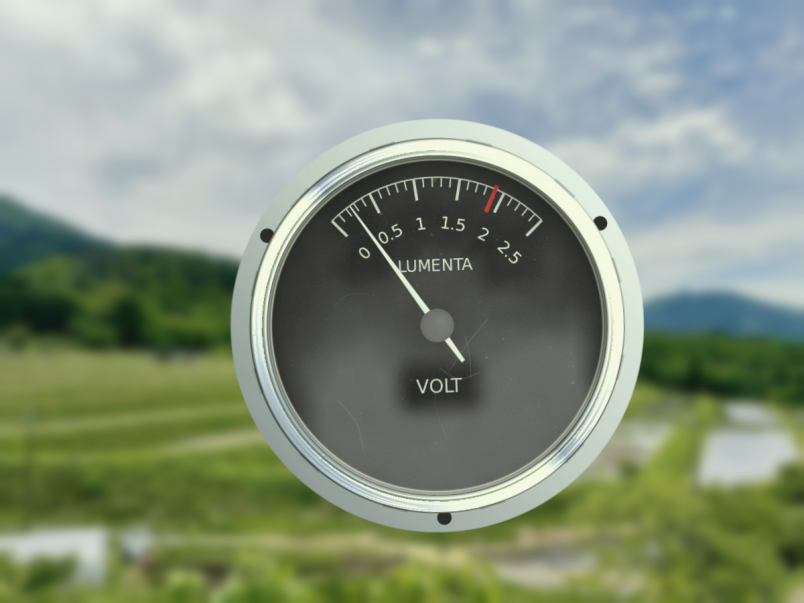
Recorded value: 0.25 V
